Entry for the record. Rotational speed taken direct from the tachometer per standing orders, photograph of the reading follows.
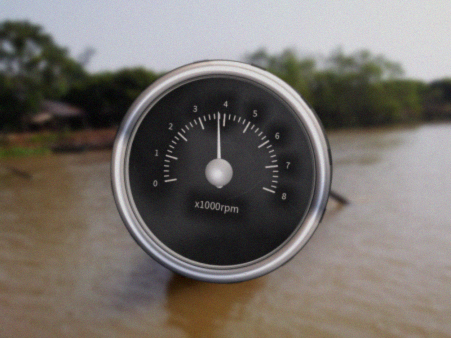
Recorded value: 3800 rpm
